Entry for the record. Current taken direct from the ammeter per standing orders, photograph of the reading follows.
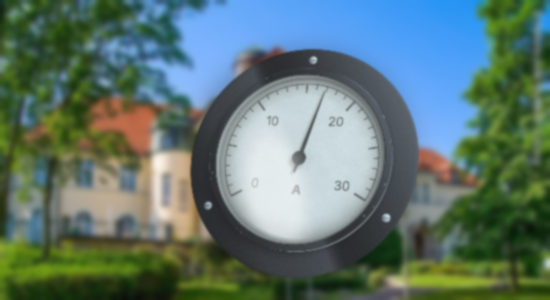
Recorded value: 17 A
